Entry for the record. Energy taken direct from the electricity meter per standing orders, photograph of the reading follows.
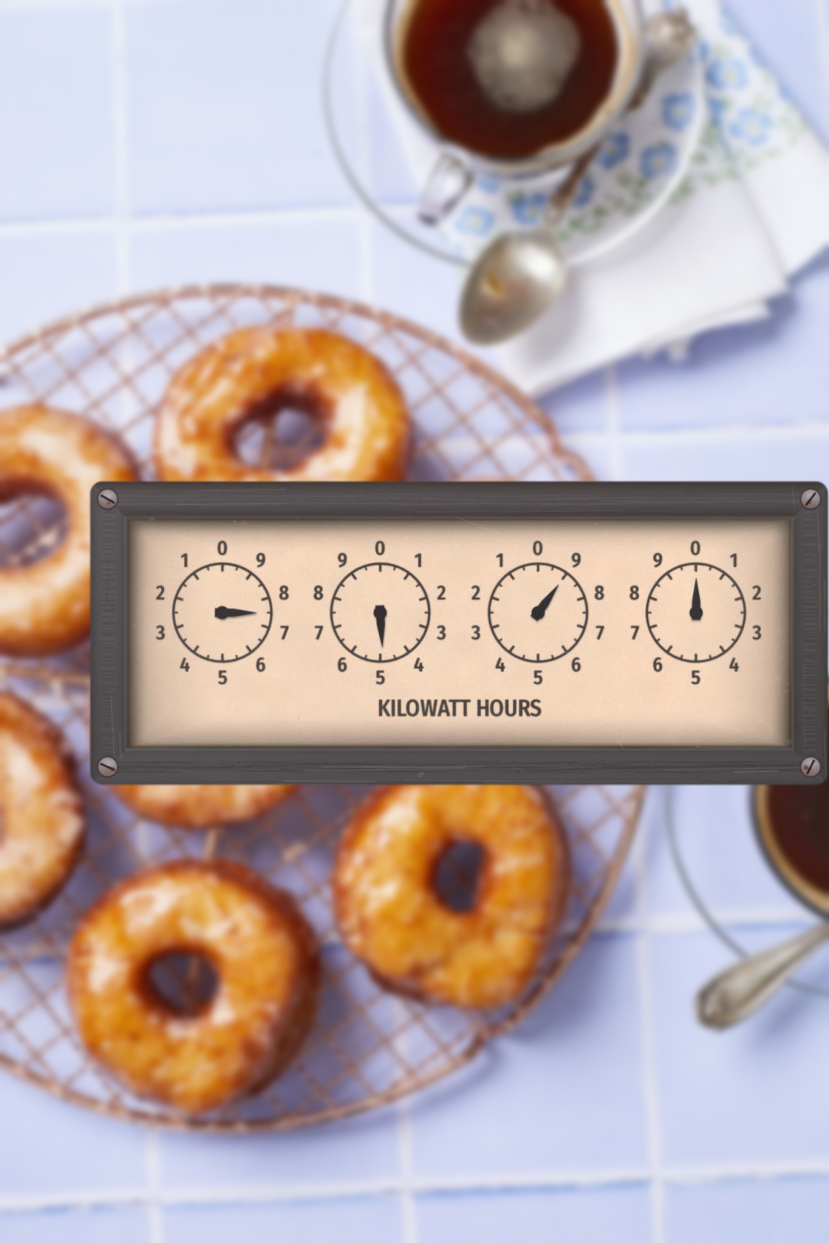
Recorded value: 7490 kWh
